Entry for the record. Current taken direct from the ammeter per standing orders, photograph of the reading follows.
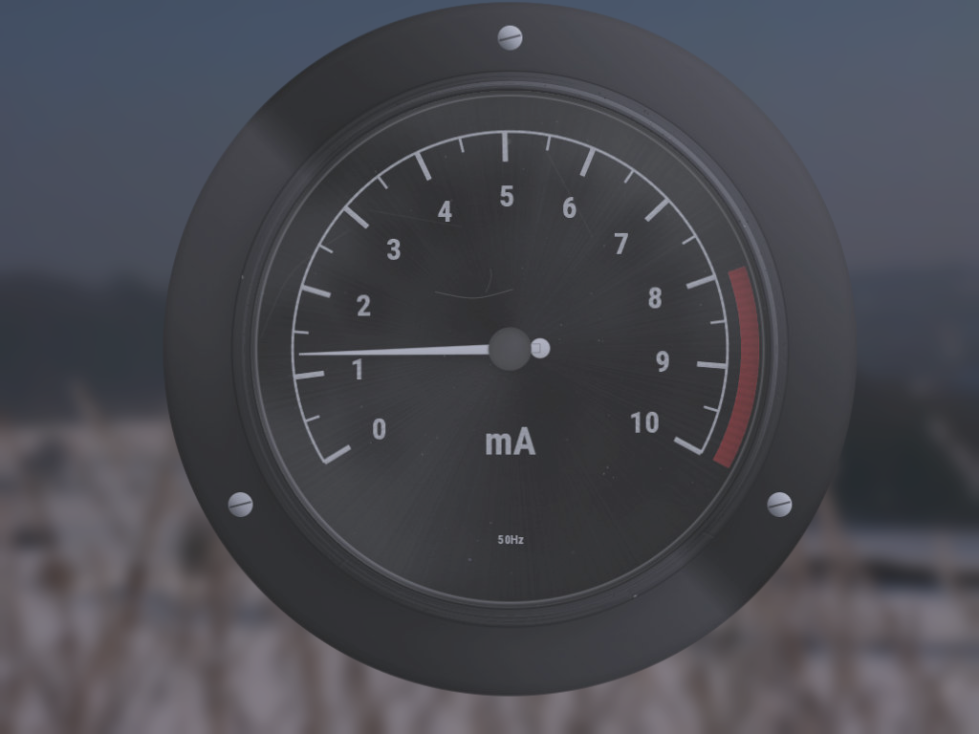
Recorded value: 1.25 mA
